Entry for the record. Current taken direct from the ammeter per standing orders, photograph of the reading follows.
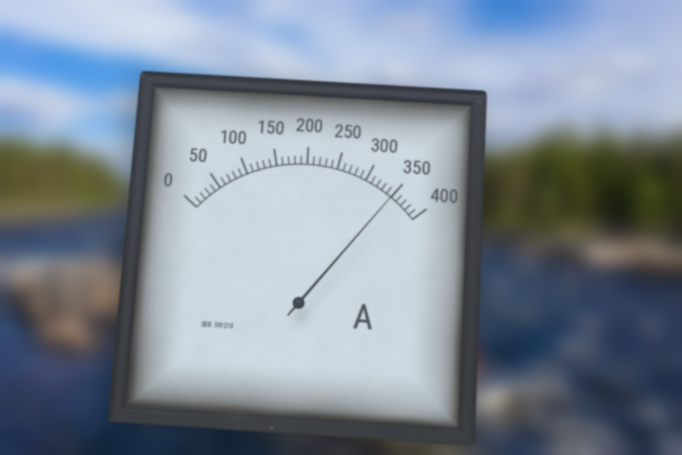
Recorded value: 350 A
